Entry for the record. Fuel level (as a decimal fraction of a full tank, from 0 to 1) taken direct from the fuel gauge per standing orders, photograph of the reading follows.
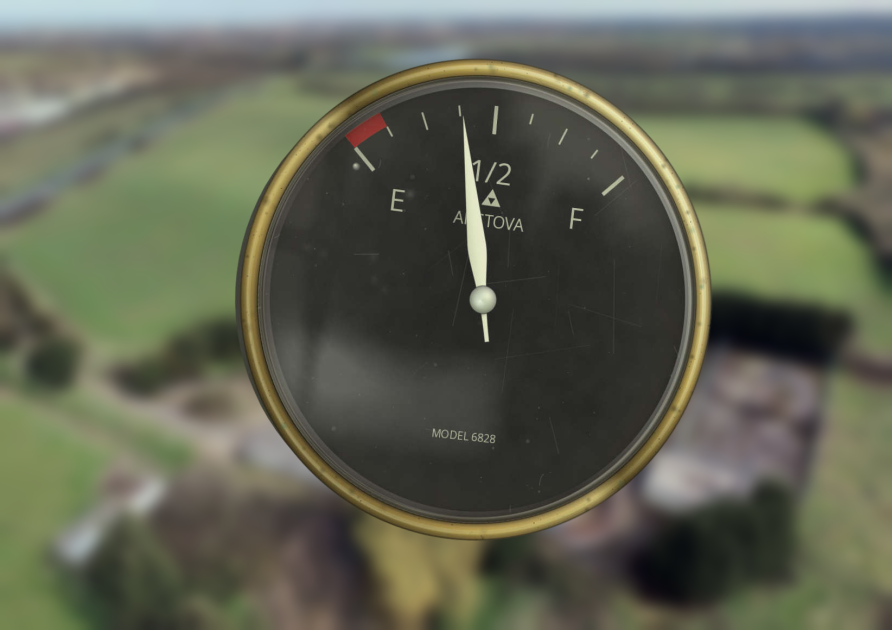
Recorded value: 0.375
